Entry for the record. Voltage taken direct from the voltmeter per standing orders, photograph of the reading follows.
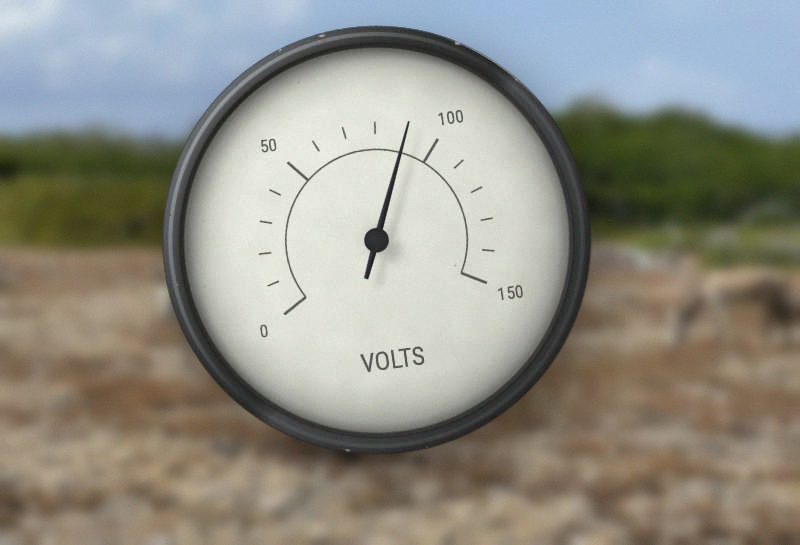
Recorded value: 90 V
